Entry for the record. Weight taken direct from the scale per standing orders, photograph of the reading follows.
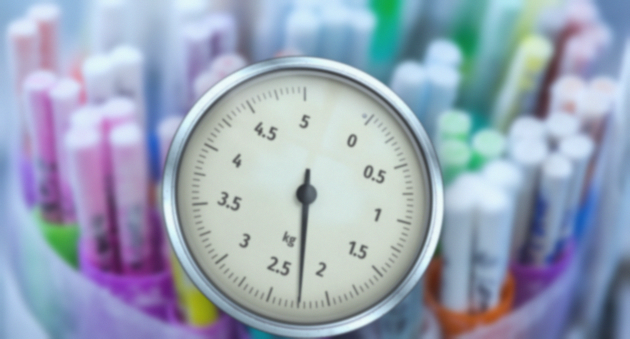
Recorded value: 2.25 kg
